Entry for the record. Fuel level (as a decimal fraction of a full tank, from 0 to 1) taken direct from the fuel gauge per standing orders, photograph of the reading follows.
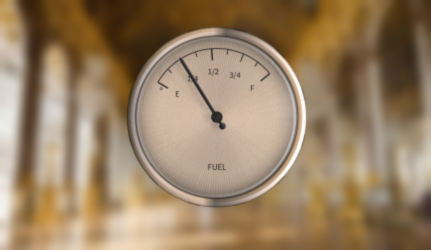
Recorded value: 0.25
